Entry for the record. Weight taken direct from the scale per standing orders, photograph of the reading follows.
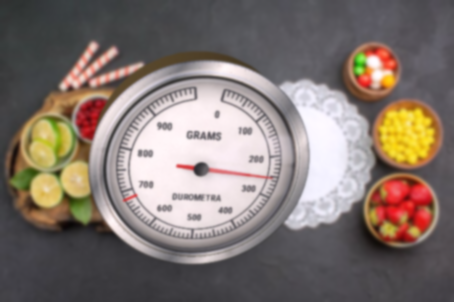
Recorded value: 250 g
